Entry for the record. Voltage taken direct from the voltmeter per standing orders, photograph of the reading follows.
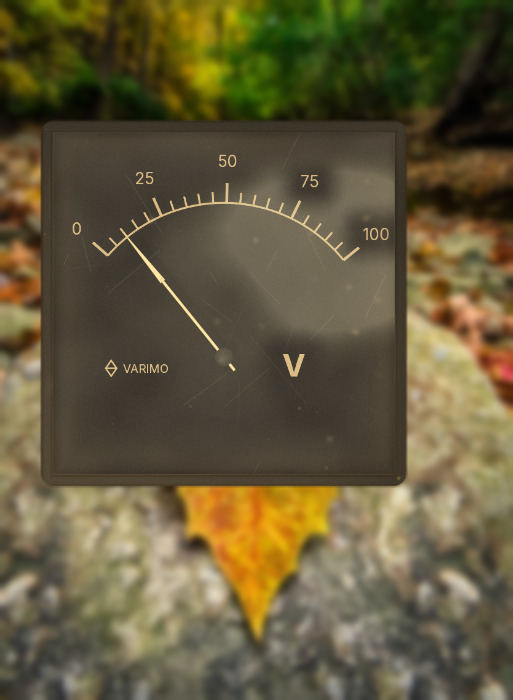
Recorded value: 10 V
